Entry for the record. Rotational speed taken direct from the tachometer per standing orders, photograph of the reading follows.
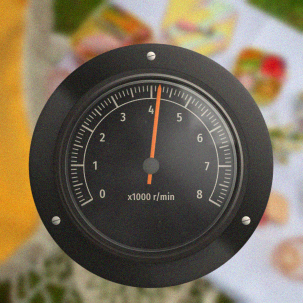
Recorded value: 4200 rpm
